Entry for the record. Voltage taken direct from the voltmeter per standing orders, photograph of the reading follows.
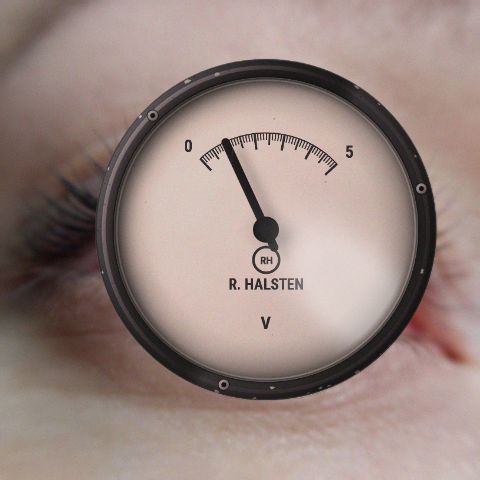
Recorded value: 1 V
